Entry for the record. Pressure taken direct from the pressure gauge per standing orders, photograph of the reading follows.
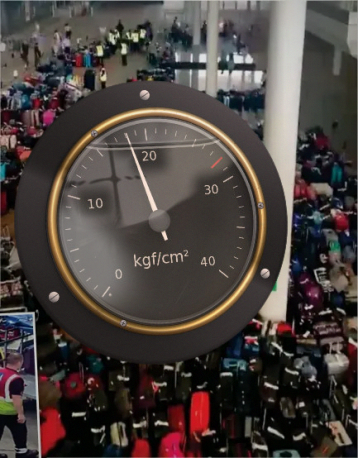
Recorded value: 18 kg/cm²
